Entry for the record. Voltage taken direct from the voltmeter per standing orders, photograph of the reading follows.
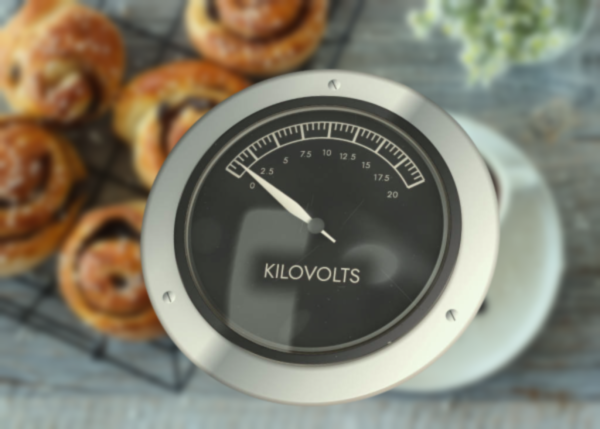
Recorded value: 1 kV
